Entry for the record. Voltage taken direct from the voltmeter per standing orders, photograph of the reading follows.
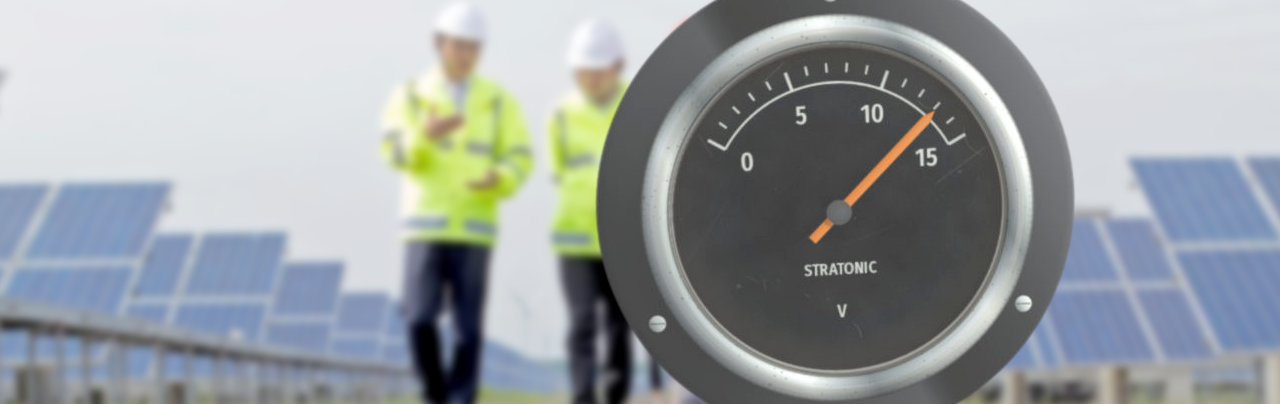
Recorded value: 13 V
